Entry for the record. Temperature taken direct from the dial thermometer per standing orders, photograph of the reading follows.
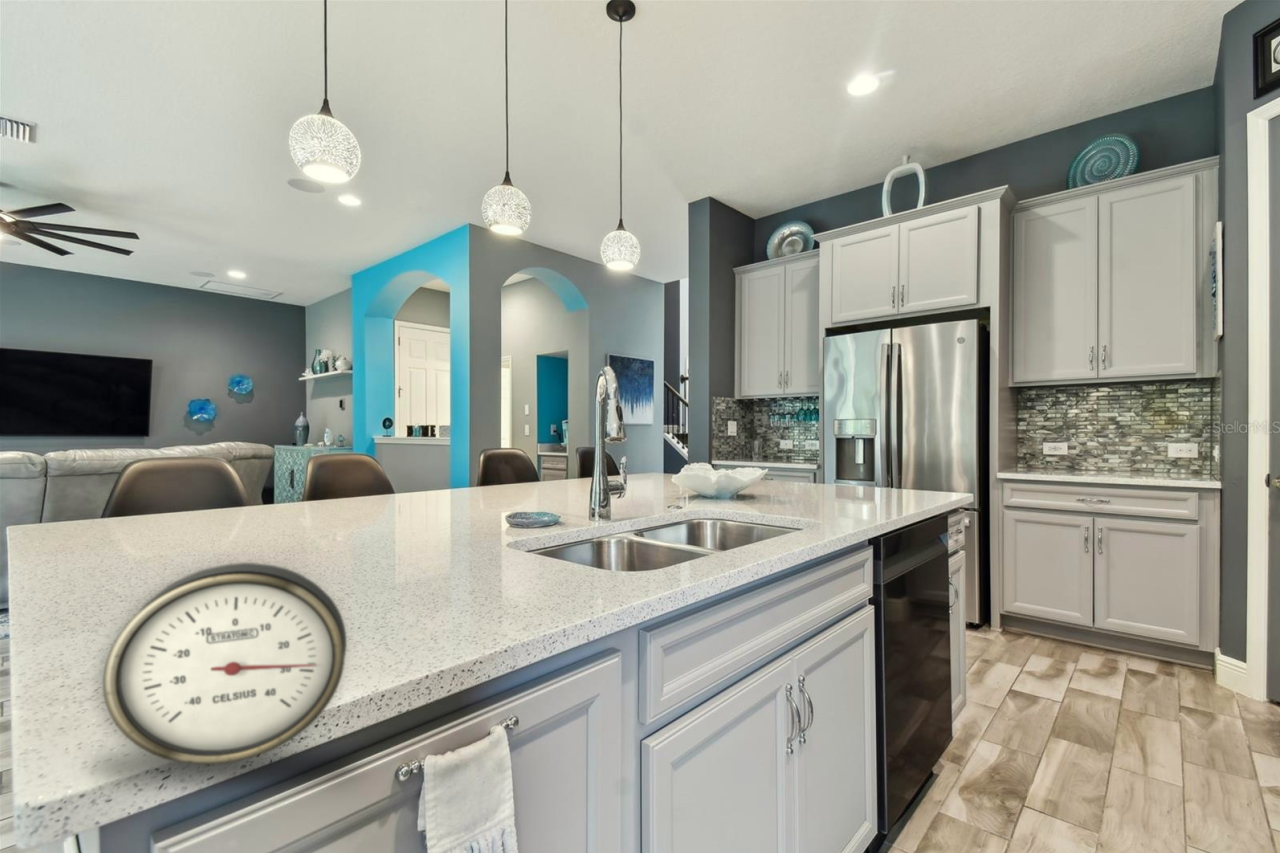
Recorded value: 28 °C
